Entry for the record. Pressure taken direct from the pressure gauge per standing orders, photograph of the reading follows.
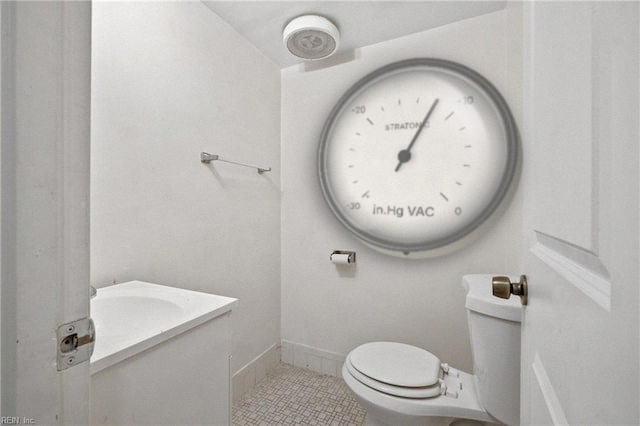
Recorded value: -12 inHg
